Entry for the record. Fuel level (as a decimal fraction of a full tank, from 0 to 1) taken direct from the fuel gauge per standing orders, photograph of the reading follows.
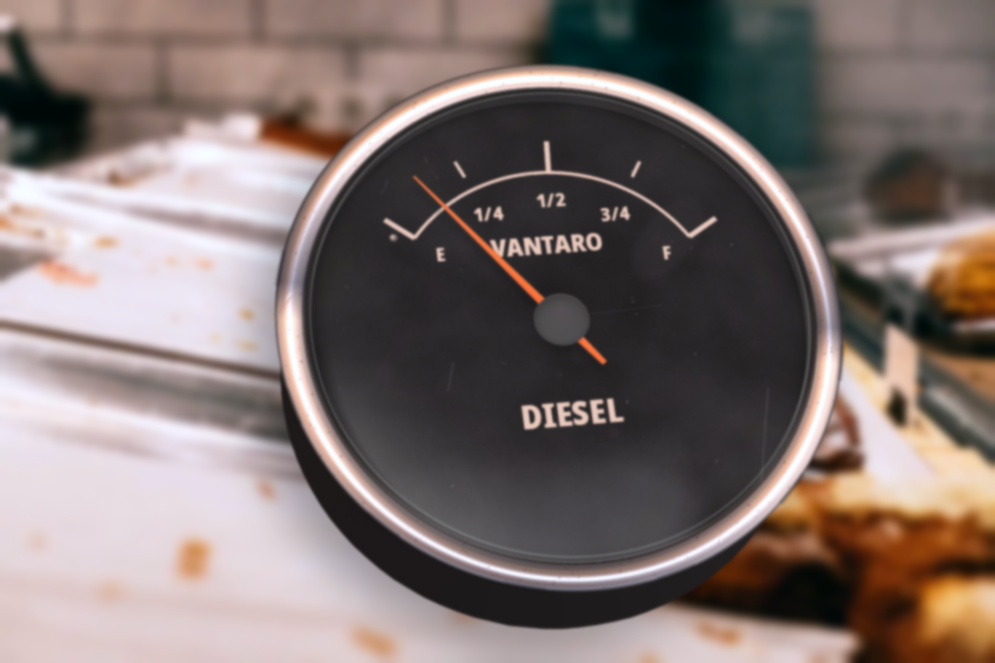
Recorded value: 0.125
